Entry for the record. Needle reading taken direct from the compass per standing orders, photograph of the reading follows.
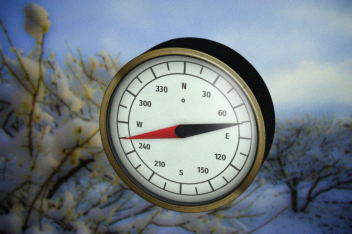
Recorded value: 255 °
